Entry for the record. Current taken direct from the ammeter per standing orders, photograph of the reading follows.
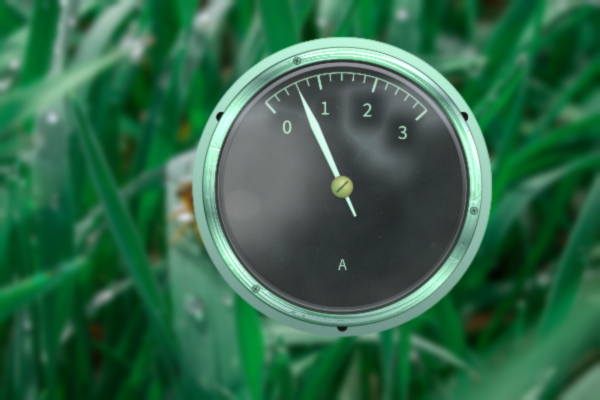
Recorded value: 0.6 A
